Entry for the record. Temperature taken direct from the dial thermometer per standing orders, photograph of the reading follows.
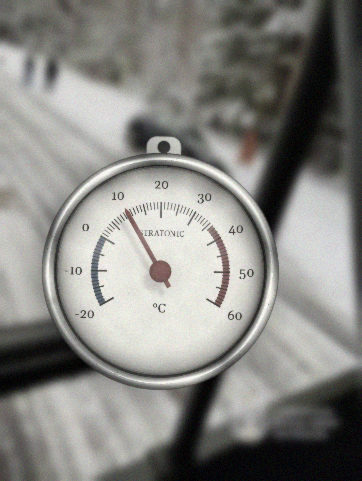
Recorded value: 10 °C
